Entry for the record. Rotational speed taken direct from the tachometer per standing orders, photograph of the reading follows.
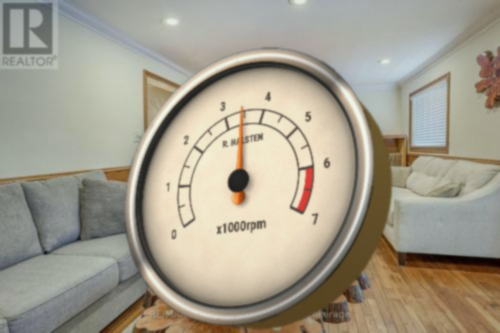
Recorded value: 3500 rpm
